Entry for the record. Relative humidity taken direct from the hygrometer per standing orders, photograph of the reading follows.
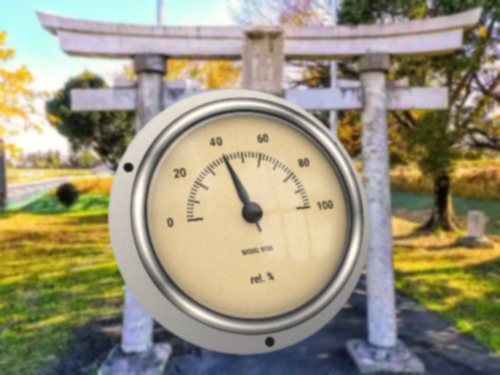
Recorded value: 40 %
